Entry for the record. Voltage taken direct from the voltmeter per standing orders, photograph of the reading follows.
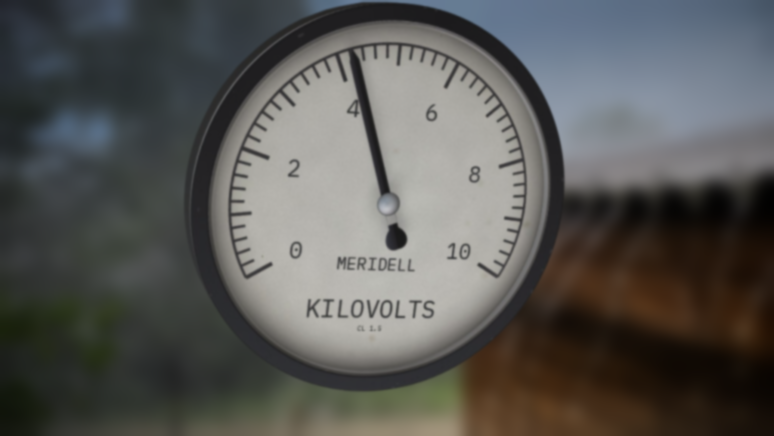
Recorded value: 4.2 kV
